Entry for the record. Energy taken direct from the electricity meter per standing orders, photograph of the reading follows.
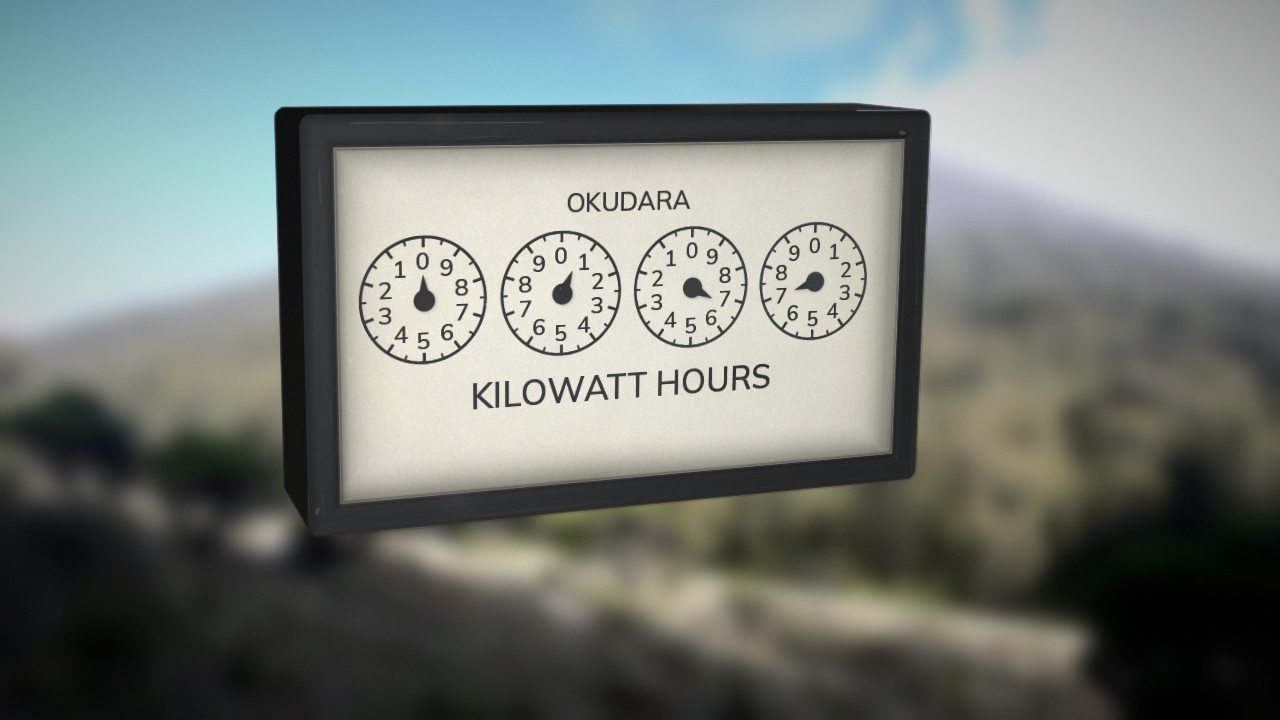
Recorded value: 67 kWh
